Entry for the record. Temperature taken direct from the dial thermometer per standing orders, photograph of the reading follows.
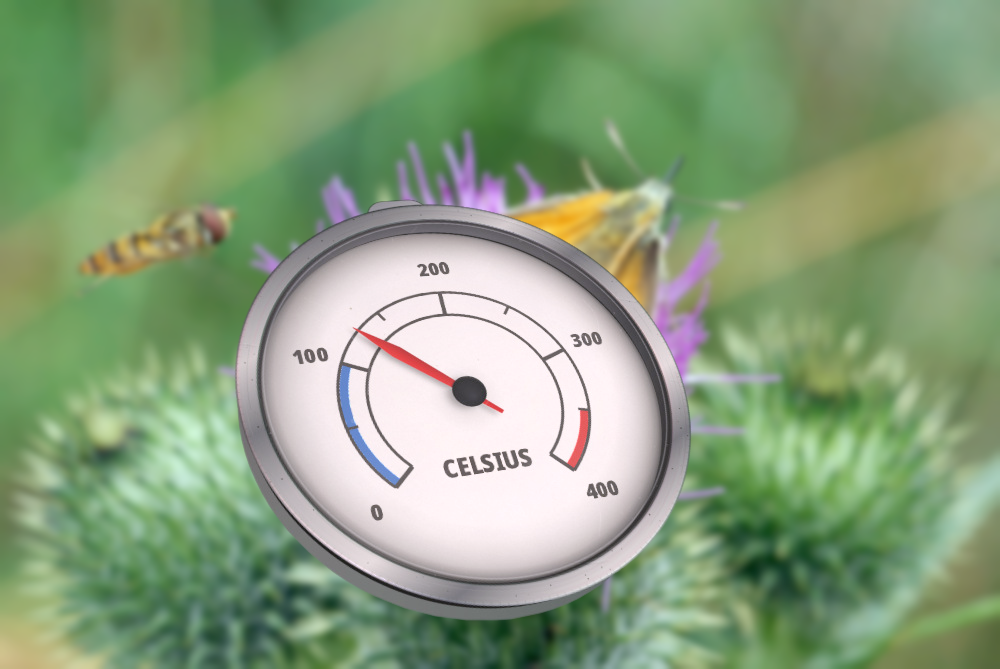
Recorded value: 125 °C
